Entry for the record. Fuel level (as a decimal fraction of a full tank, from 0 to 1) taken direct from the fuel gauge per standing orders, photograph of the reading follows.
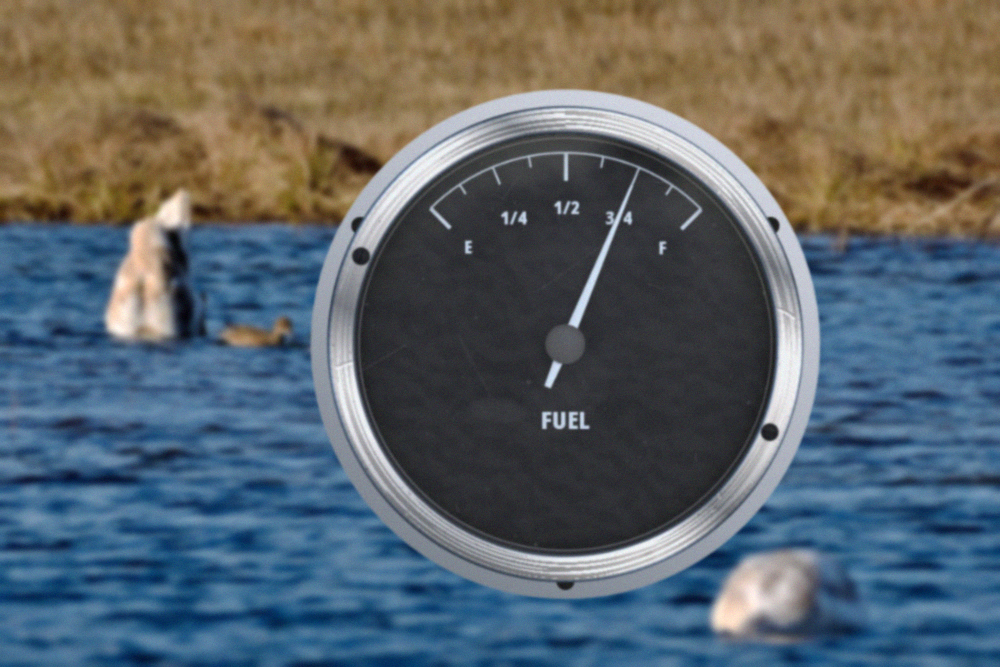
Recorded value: 0.75
